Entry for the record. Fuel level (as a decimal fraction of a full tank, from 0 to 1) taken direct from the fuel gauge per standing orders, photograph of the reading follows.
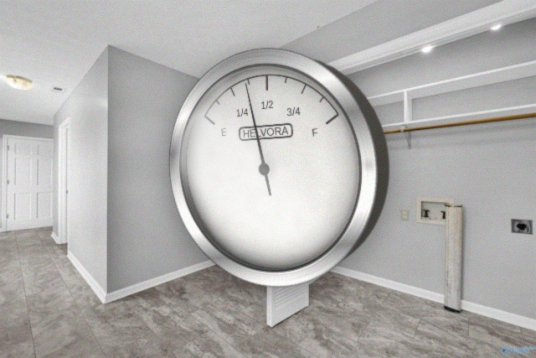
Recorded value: 0.375
